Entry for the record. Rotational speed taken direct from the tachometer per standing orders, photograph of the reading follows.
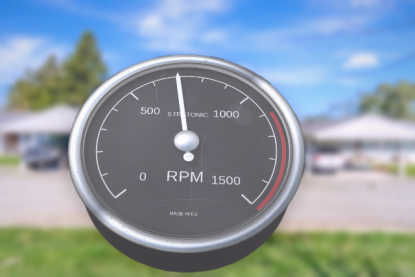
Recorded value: 700 rpm
